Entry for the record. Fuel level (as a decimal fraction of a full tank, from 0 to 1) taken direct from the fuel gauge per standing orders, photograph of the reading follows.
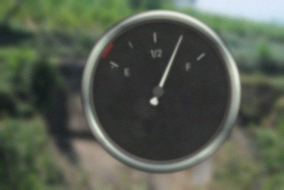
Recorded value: 0.75
